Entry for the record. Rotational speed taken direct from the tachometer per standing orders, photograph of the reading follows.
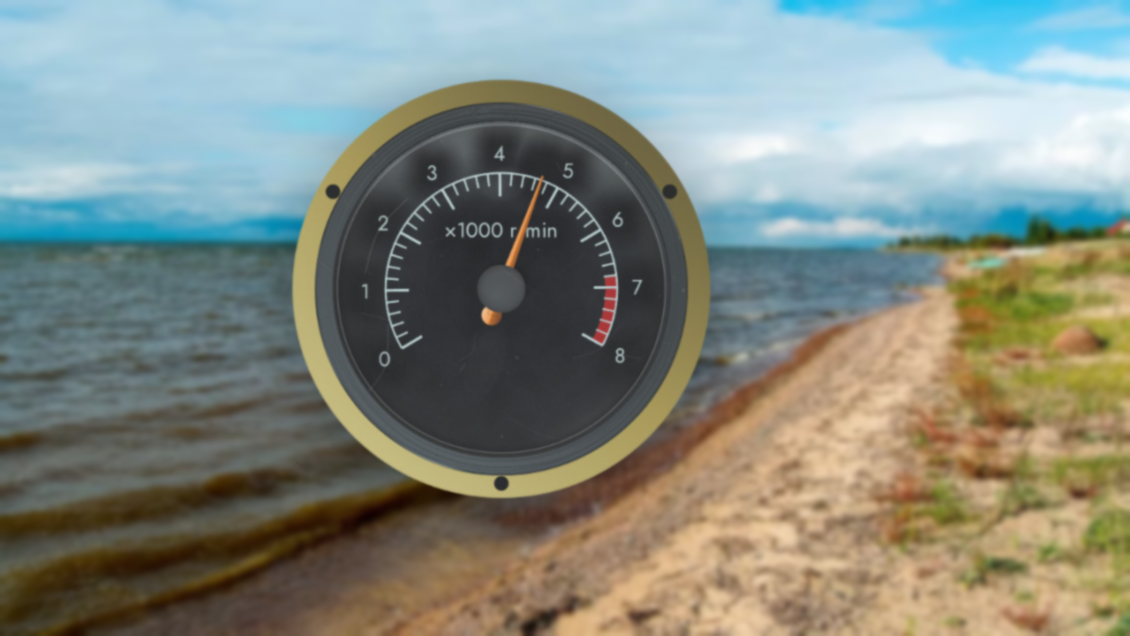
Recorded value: 4700 rpm
